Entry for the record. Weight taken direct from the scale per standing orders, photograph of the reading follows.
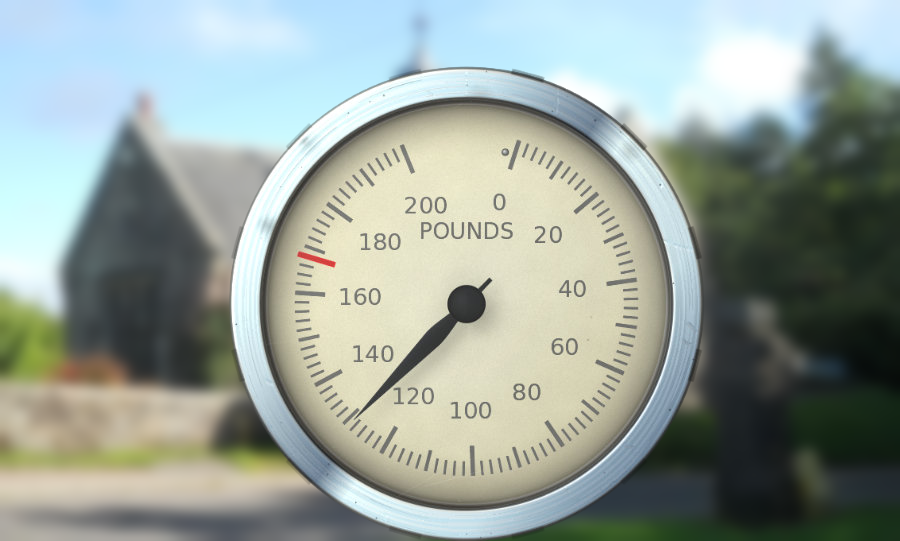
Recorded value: 129 lb
